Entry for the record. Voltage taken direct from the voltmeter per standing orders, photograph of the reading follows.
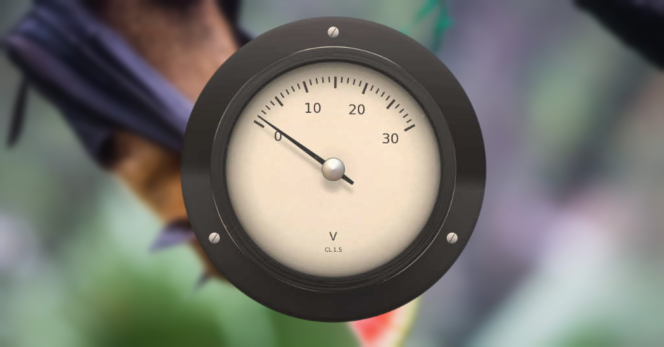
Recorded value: 1 V
